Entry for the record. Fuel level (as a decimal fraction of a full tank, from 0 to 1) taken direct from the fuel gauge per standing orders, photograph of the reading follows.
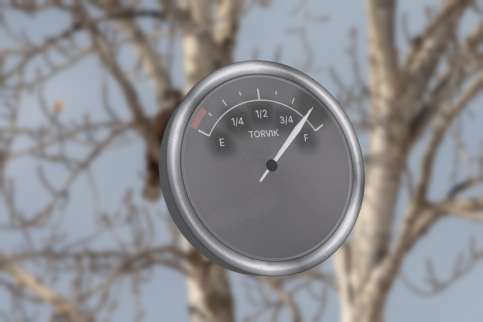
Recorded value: 0.875
